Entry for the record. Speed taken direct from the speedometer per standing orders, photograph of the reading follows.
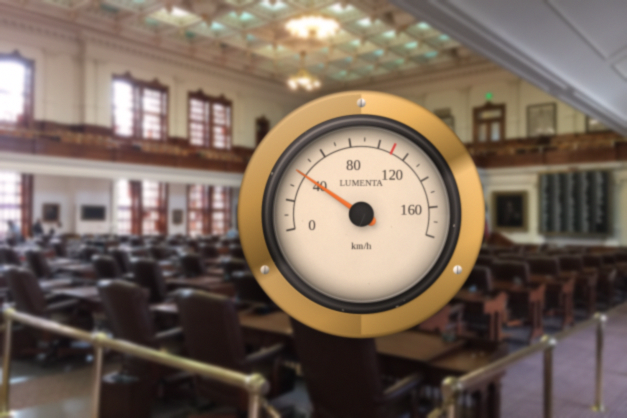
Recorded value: 40 km/h
